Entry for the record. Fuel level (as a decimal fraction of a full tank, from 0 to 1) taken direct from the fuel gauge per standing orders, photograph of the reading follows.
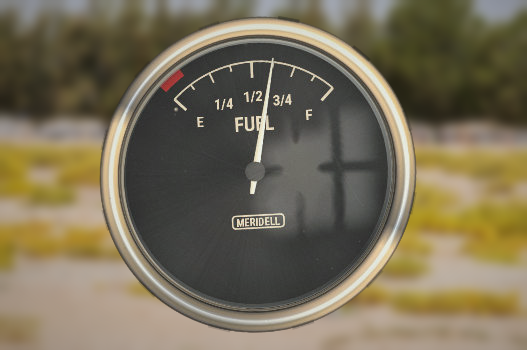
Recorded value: 0.625
